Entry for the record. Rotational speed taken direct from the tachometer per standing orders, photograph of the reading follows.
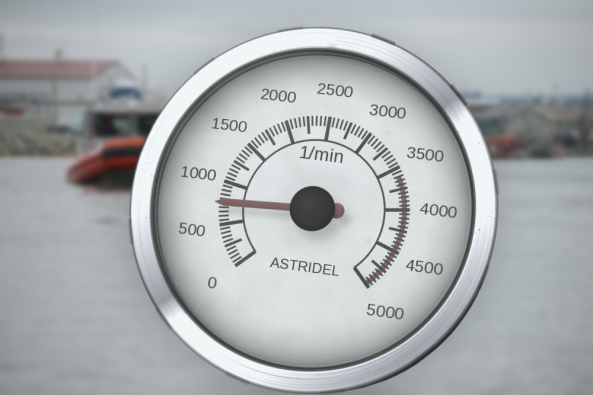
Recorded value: 750 rpm
